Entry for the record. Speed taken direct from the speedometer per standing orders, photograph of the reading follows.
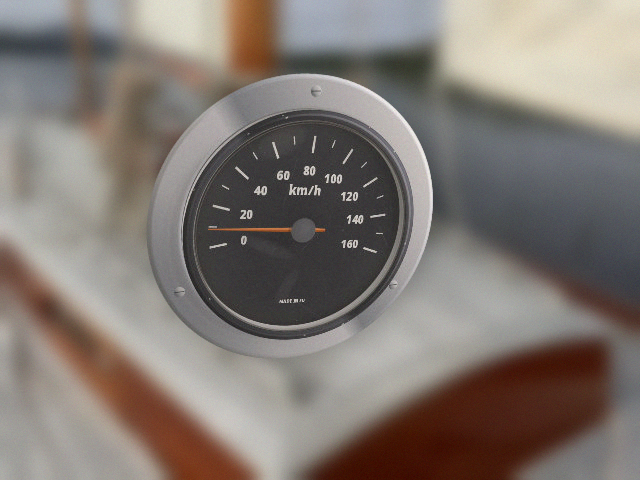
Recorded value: 10 km/h
